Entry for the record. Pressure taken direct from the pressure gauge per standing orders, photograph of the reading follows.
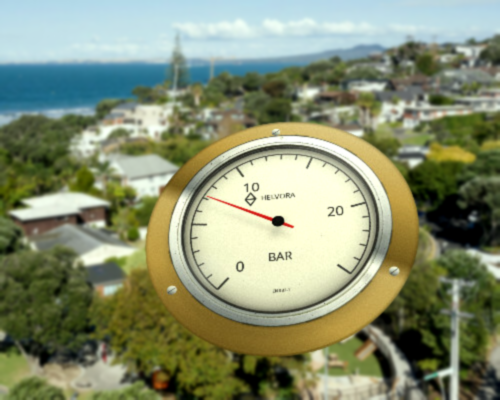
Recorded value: 7 bar
